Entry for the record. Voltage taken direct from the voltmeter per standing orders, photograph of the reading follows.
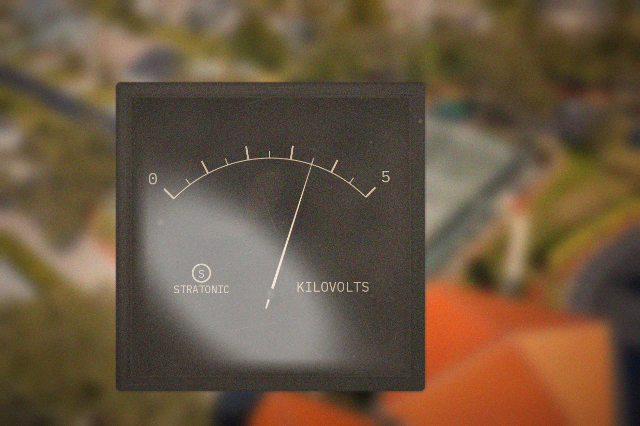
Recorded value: 3.5 kV
